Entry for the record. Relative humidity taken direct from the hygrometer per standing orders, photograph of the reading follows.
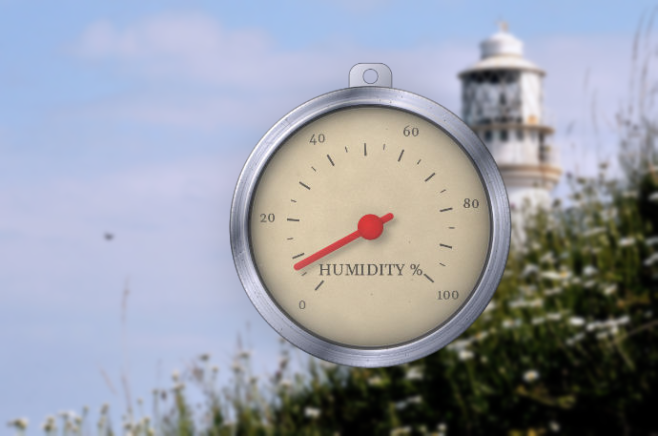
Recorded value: 7.5 %
